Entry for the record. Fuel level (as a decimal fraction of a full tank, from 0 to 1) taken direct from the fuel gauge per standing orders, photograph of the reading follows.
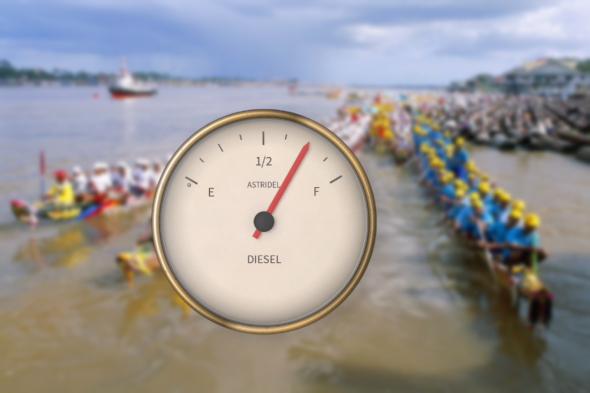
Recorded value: 0.75
